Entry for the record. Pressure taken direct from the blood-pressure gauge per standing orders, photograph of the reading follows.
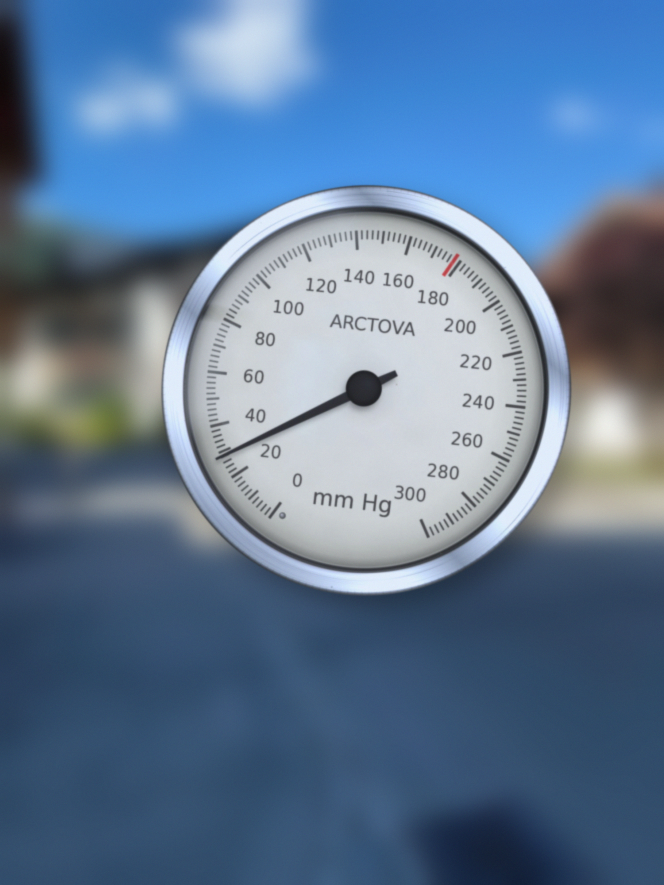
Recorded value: 28 mmHg
